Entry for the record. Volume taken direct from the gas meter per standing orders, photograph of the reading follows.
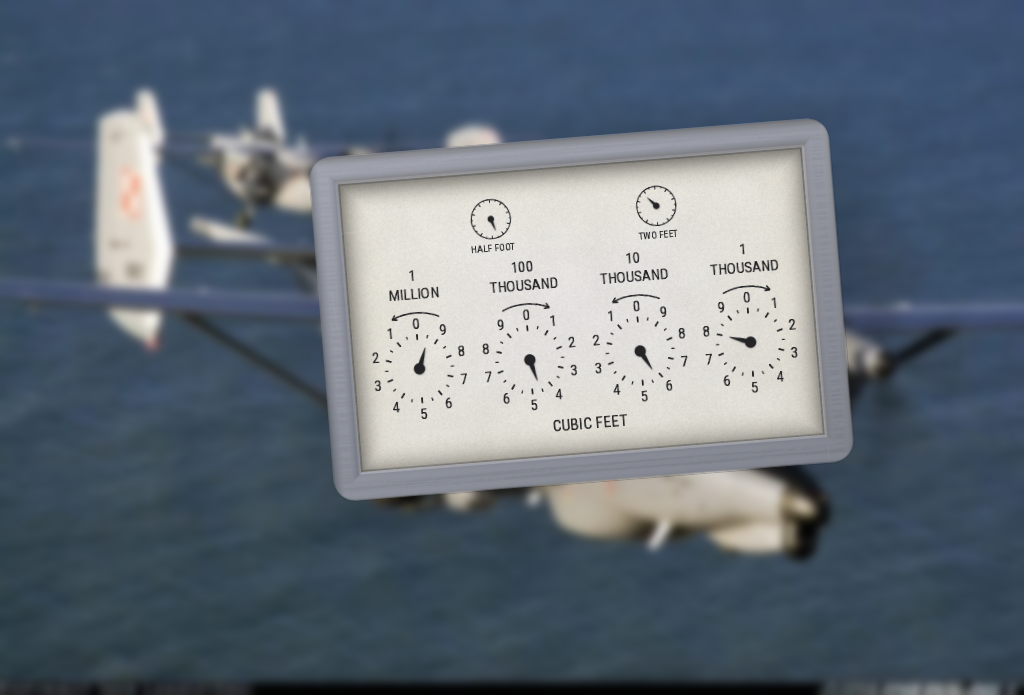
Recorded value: 945800 ft³
